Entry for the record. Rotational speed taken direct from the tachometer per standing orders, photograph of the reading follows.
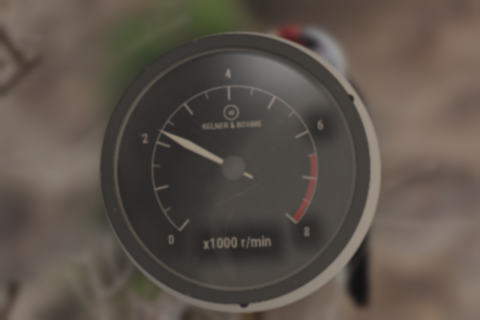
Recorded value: 2250 rpm
